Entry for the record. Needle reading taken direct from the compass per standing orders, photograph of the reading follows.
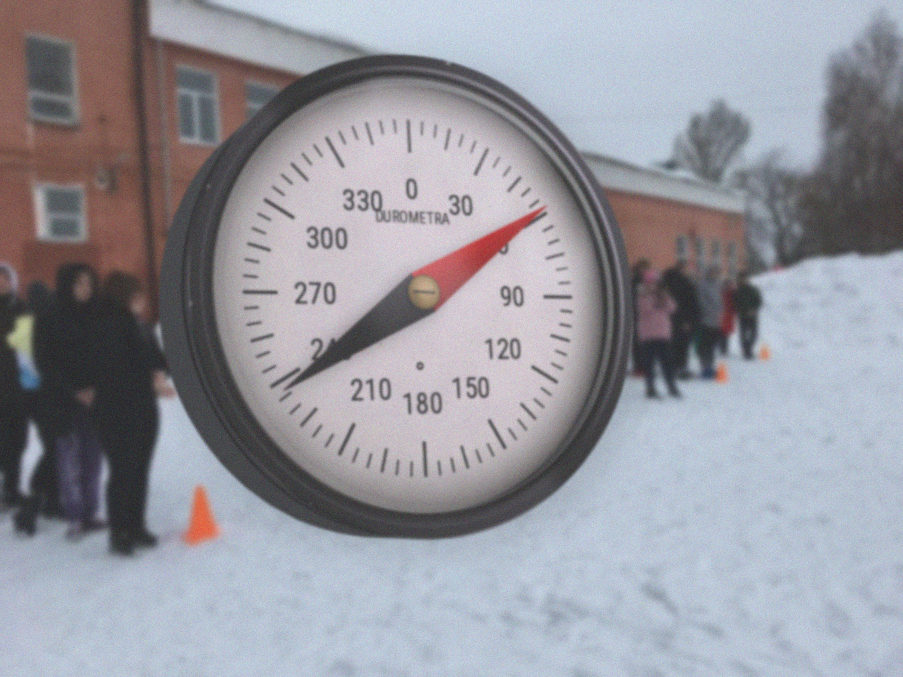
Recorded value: 57.5 °
